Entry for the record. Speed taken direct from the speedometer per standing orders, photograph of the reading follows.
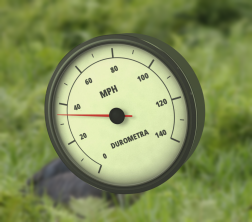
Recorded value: 35 mph
